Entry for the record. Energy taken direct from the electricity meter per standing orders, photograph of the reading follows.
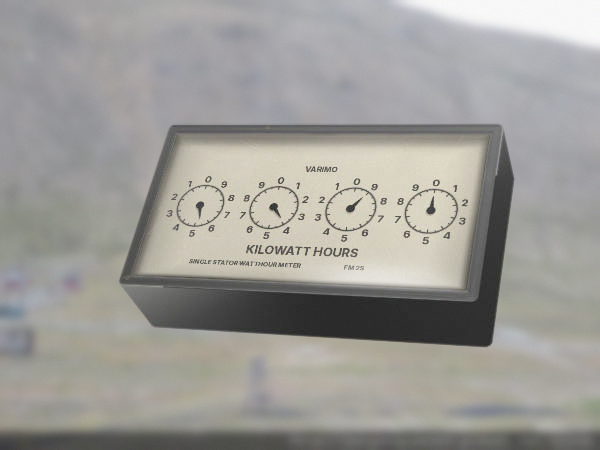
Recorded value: 5390 kWh
